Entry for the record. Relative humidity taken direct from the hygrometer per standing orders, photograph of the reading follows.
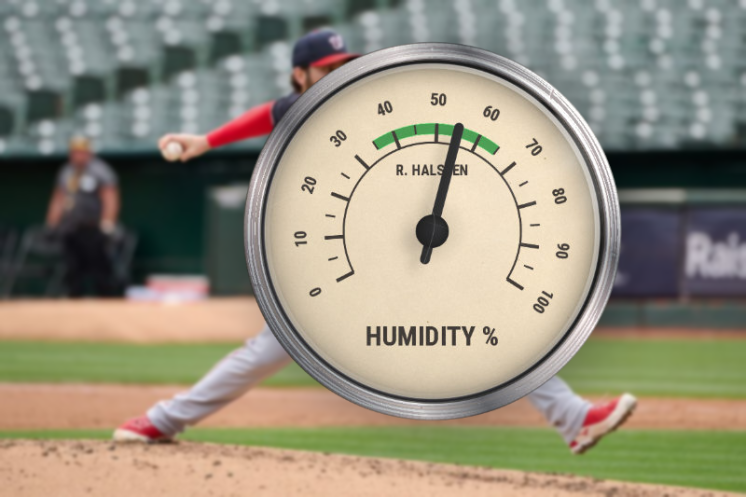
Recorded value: 55 %
